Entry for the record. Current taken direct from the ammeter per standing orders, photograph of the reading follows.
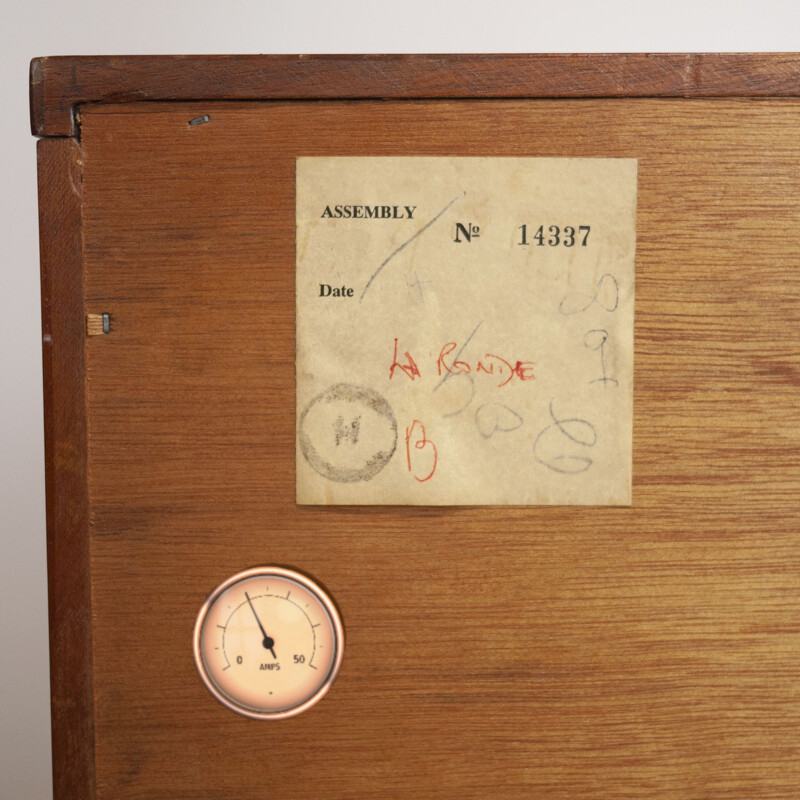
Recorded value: 20 A
